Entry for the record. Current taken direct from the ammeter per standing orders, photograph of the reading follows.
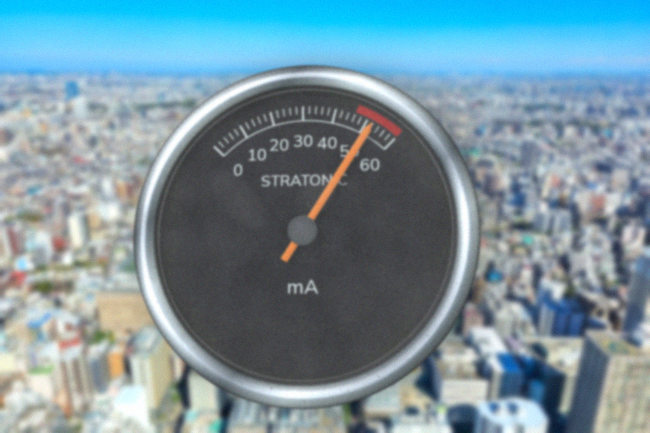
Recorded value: 52 mA
